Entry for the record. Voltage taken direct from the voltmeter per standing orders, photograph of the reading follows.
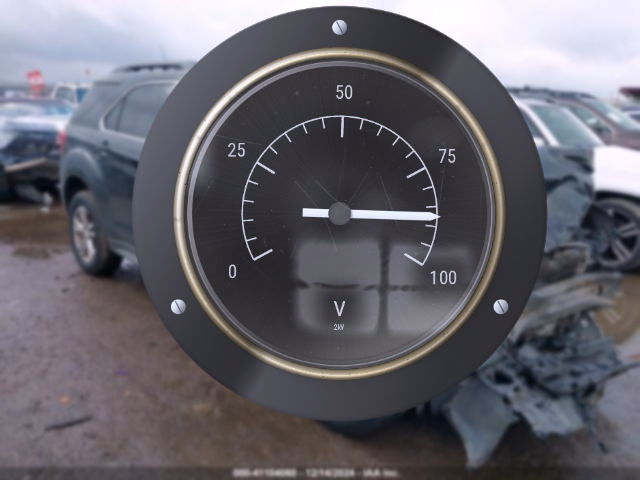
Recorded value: 87.5 V
